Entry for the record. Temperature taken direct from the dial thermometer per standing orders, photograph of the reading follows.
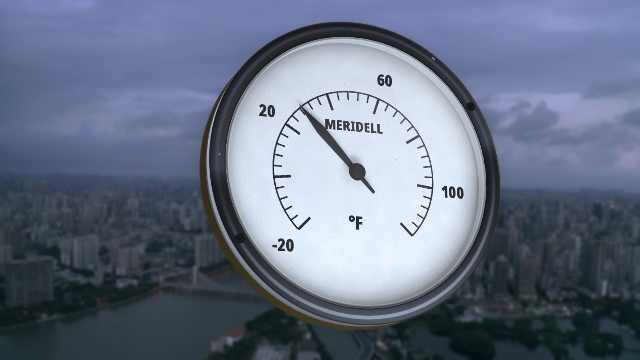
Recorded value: 28 °F
